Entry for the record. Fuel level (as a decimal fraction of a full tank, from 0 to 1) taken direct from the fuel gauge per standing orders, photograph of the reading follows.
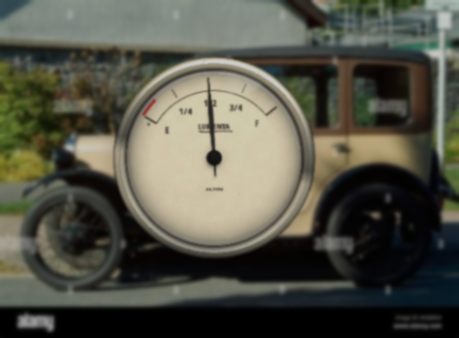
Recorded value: 0.5
